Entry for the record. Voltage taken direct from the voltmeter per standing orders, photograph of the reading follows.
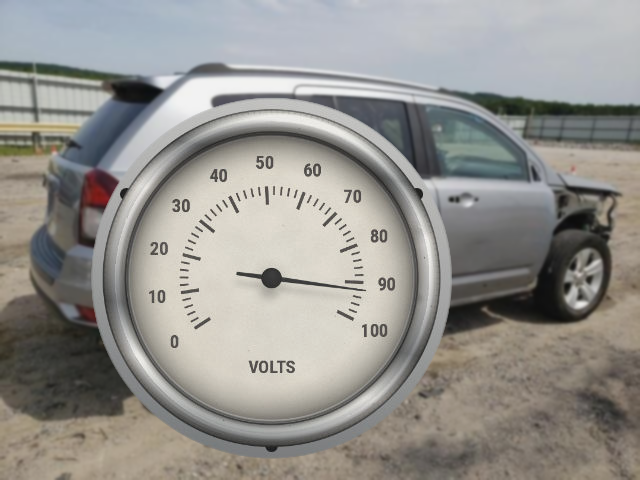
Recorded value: 92 V
